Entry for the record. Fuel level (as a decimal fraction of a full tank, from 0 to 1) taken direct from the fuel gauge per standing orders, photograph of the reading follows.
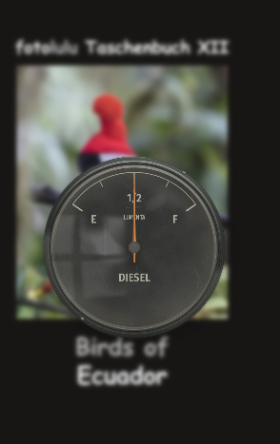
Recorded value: 0.5
